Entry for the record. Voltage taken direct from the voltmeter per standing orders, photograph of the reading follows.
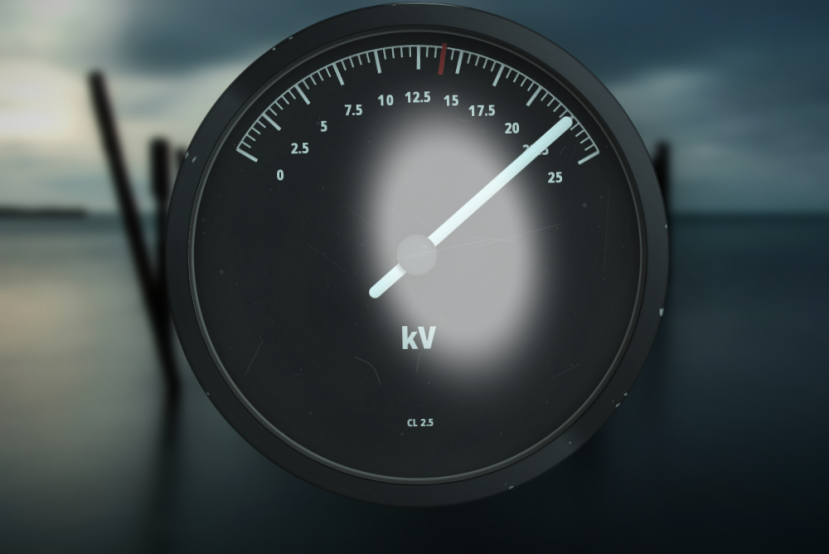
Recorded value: 22.5 kV
